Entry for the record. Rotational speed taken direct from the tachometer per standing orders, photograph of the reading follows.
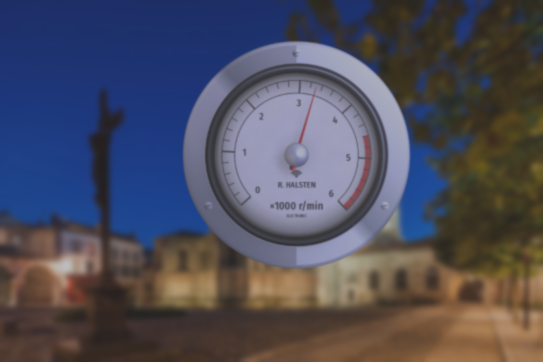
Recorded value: 3300 rpm
